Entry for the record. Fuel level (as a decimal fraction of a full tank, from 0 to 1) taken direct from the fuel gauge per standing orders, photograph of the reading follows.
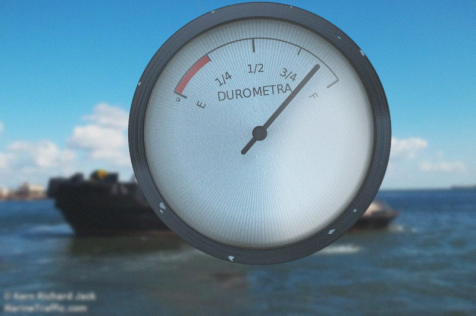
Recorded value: 0.875
